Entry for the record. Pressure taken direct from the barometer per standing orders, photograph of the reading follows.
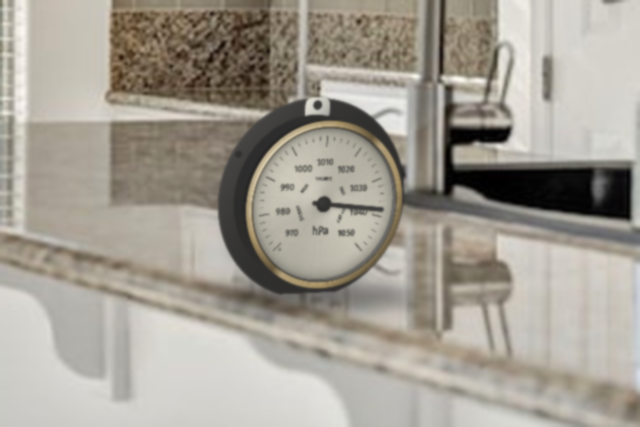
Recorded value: 1038 hPa
